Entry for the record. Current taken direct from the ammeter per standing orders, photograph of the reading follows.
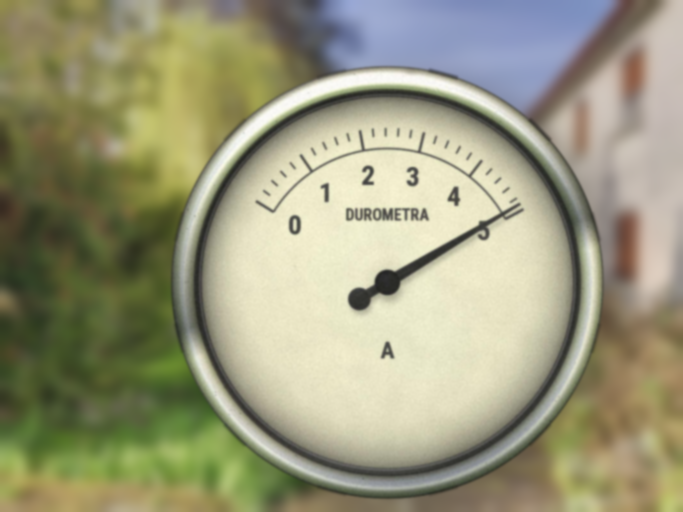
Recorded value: 4.9 A
